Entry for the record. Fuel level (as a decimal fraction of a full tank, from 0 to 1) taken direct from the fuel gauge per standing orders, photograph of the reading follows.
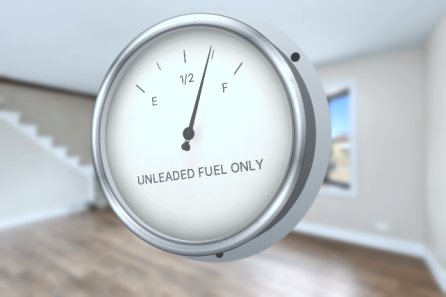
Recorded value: 0.75
